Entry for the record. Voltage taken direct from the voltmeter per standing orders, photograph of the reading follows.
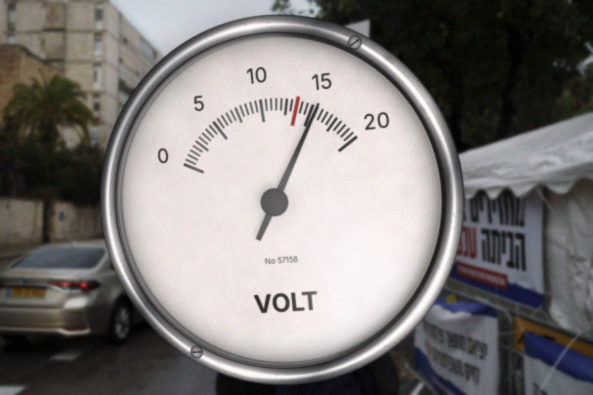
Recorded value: 15.5 V
